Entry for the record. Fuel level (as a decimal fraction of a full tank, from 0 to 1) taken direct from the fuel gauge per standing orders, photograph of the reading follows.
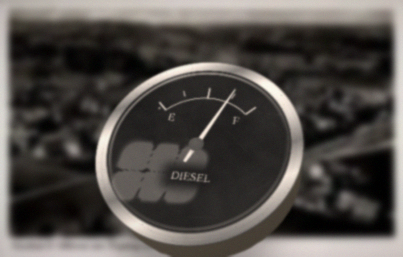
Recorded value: 0.75
